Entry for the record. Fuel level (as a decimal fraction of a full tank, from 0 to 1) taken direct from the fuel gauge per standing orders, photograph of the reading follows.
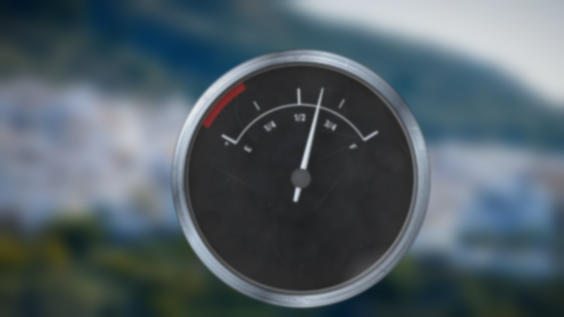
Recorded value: 0.625
